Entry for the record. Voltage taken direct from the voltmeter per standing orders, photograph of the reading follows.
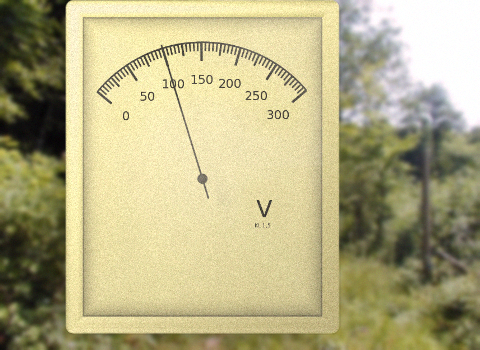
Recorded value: 100 V
